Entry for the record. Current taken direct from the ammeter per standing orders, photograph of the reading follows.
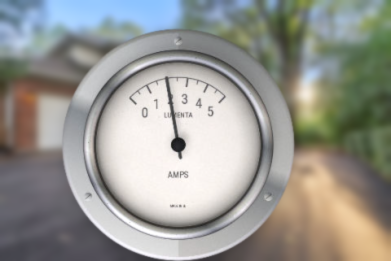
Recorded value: 2 A
